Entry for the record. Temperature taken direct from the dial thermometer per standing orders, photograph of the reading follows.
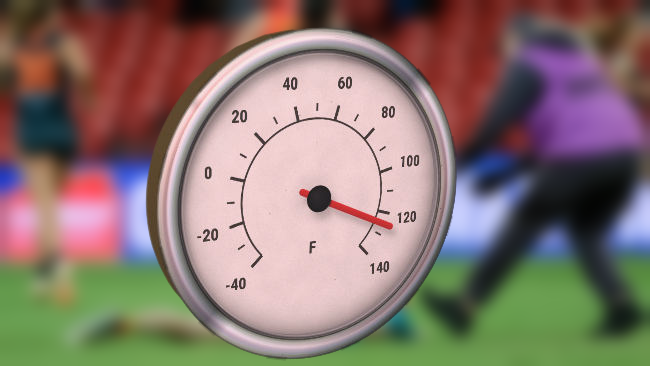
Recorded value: 125 °F
